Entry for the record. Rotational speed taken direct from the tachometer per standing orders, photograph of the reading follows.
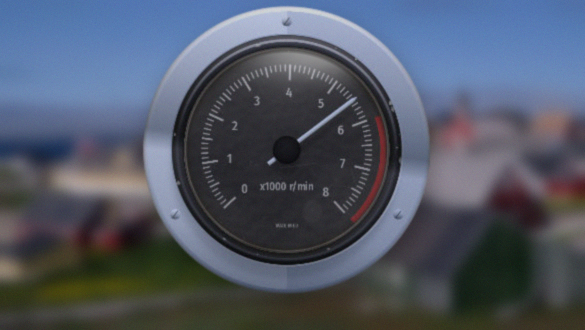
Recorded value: 5500 rpm
